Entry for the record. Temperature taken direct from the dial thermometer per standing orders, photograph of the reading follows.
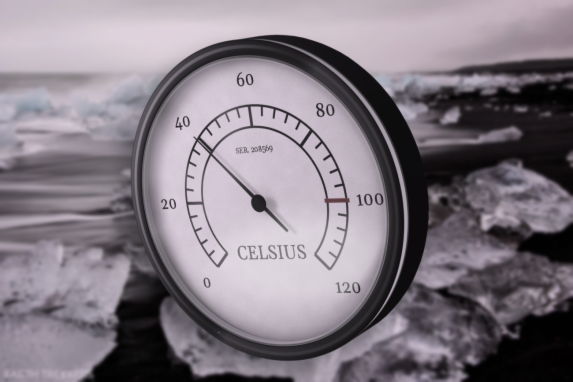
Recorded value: 40 °C
